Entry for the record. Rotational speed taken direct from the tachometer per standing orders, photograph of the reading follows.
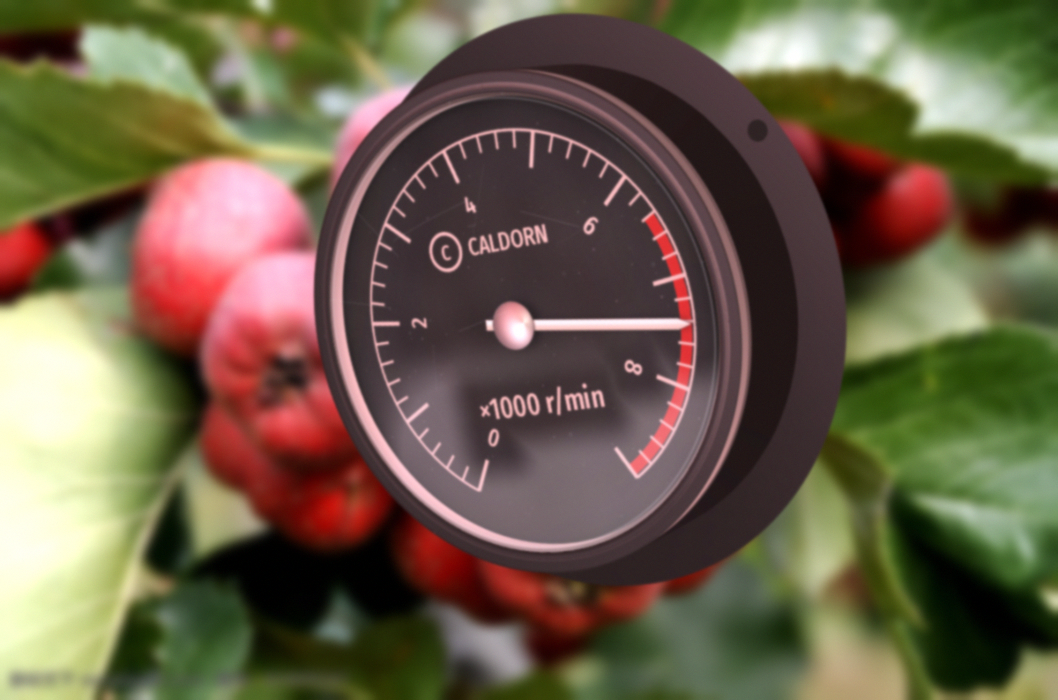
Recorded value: 7400 rpm
